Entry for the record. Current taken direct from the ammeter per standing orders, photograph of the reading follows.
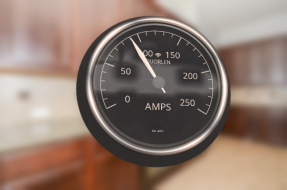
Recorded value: 90 A
